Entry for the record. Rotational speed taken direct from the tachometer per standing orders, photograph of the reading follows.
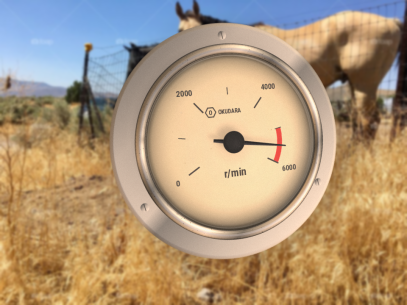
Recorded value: 5500 rpm
